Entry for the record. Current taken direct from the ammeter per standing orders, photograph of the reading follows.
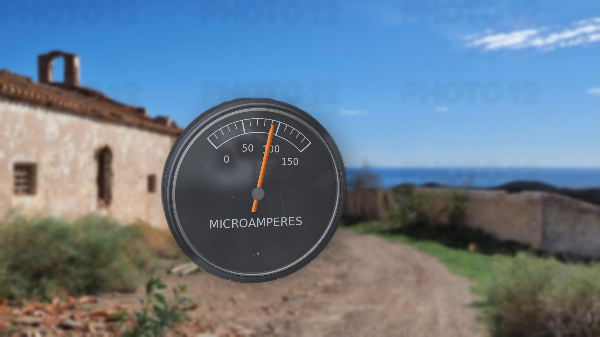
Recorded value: 90 µA
